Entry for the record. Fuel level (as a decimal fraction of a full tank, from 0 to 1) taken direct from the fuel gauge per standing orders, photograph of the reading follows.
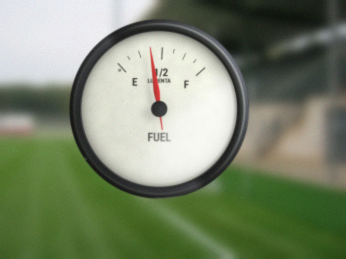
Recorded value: 0.375
